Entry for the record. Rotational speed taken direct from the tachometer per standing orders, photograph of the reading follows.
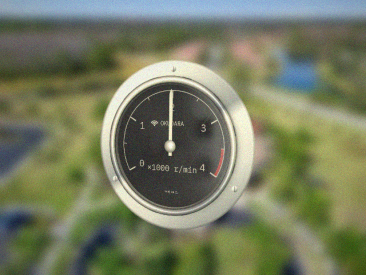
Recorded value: 2000 rpm
